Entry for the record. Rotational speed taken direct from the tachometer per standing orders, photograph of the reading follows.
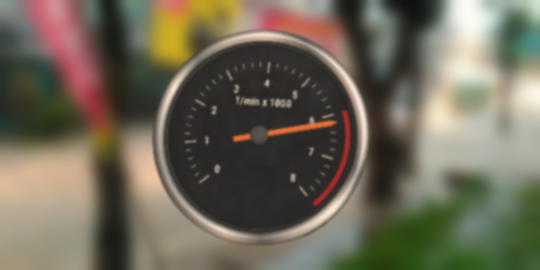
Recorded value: 6200 rpm
